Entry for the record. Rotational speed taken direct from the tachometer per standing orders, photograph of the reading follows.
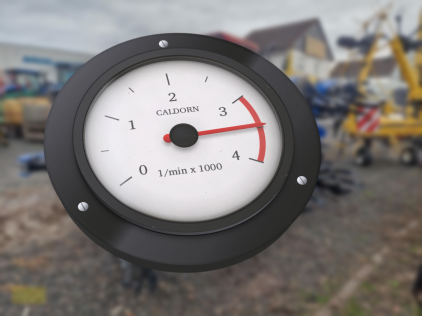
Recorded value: 3500 rpm
